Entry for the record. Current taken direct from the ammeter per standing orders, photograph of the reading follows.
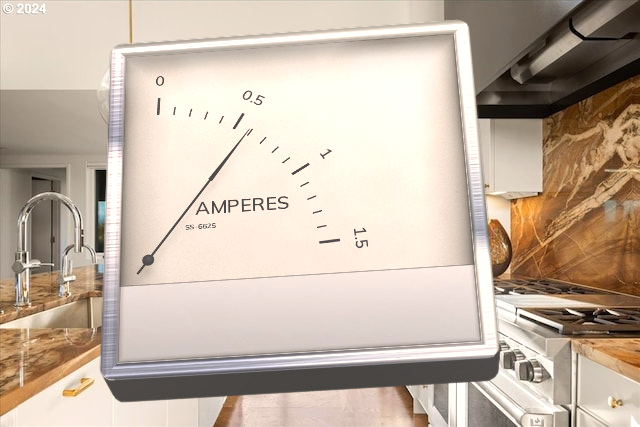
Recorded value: 0.6 A
